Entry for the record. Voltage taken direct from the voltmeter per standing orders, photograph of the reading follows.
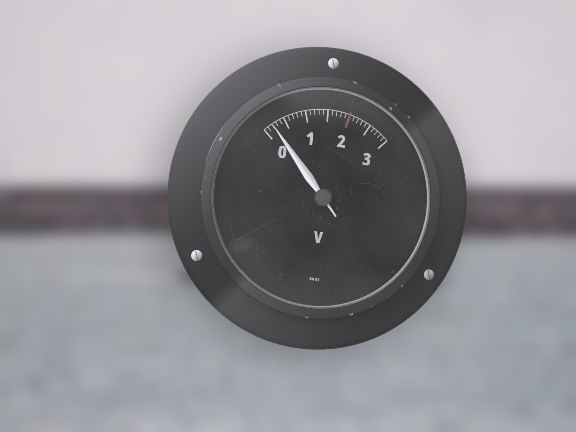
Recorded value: 0.2 V
